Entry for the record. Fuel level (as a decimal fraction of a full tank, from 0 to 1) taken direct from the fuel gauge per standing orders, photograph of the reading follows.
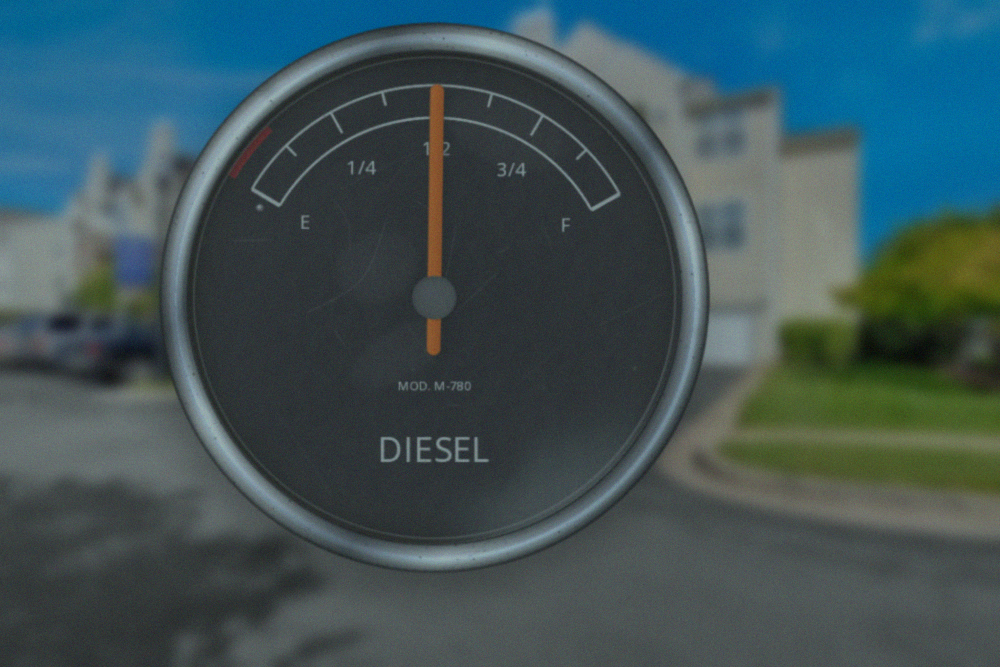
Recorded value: 0.5
